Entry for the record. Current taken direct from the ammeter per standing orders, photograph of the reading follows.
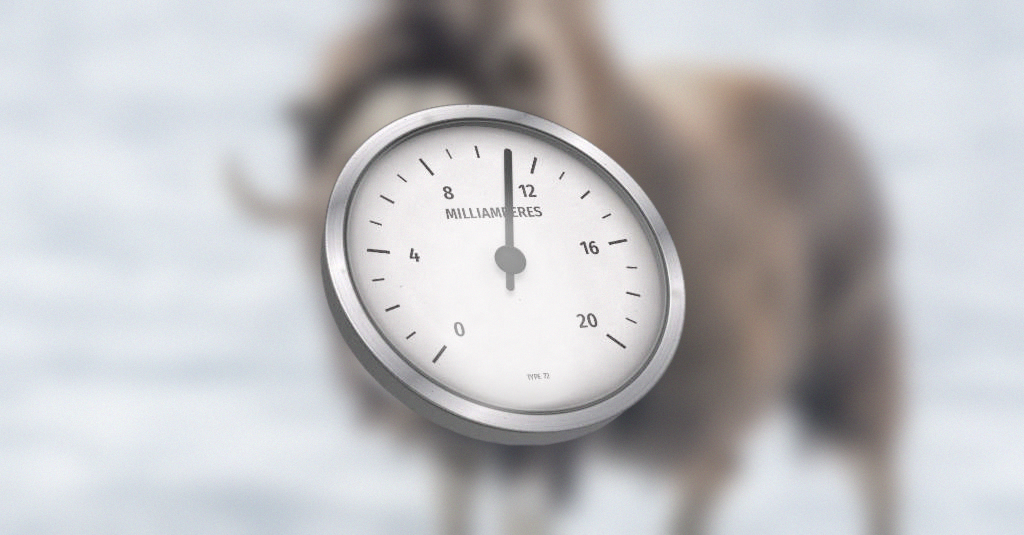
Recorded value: 11 mA
